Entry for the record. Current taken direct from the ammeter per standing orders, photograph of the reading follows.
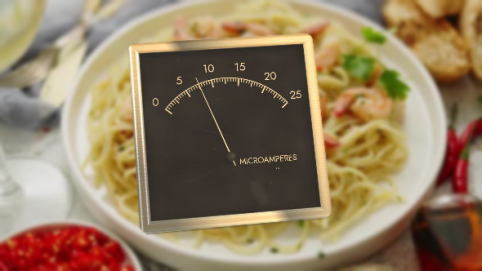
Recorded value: 7.5 µA
